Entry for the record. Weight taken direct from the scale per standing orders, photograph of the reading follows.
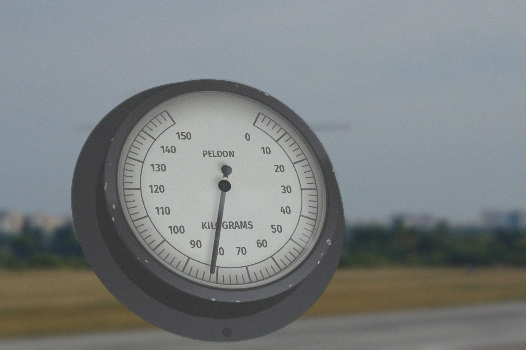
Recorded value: 82 kg
